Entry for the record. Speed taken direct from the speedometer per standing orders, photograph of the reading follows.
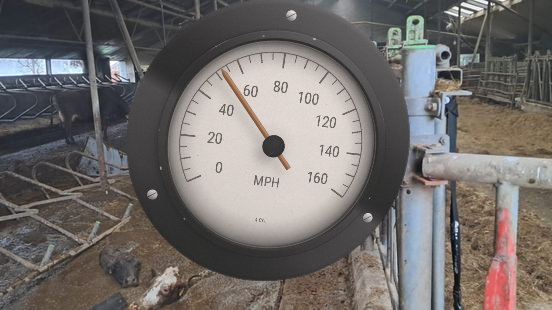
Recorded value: 52.5 mph
